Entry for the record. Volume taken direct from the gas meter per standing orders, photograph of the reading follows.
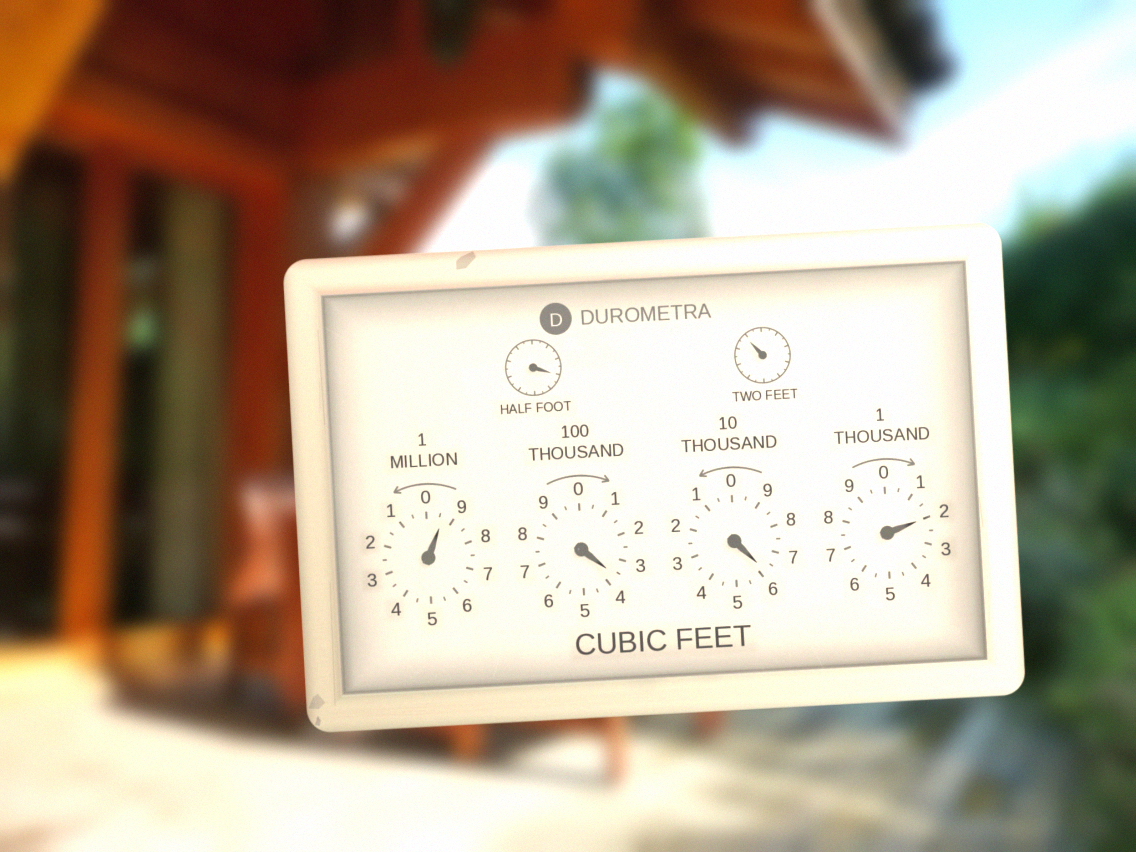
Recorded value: 936200 ft³
